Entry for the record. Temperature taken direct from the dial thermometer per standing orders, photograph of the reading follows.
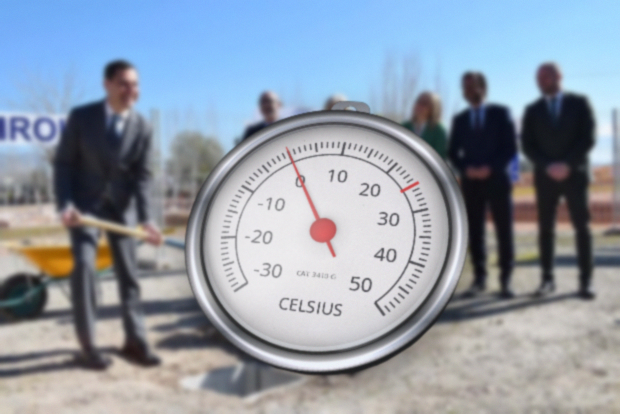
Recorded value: 0 °C
